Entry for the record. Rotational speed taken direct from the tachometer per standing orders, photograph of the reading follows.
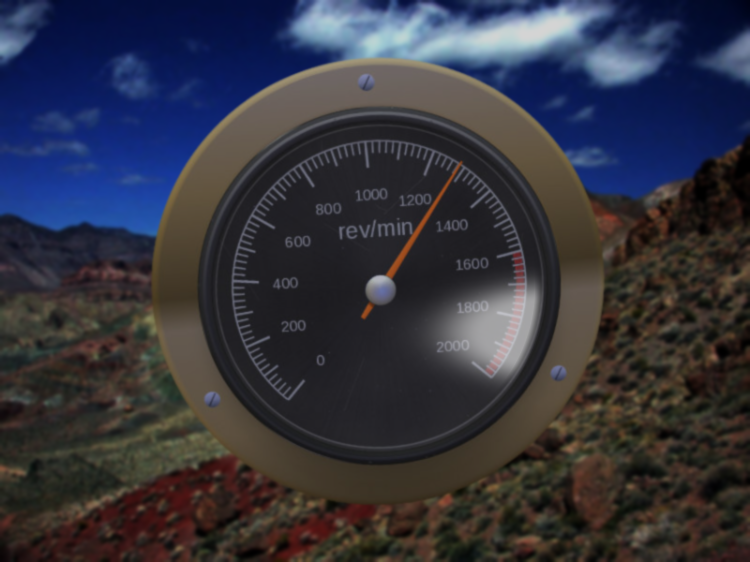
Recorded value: 1280 rpm
